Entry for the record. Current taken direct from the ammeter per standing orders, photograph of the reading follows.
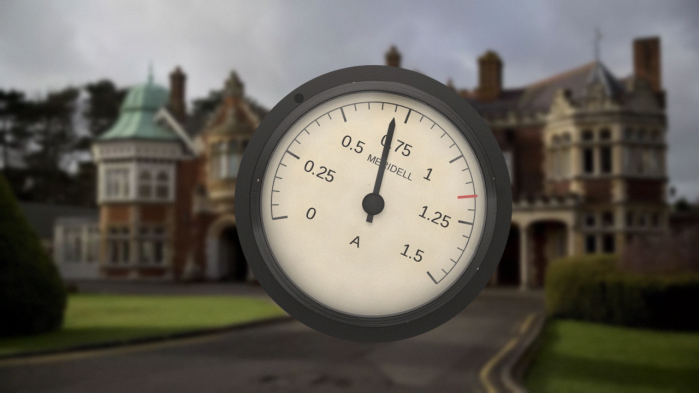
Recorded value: 0.7 A
